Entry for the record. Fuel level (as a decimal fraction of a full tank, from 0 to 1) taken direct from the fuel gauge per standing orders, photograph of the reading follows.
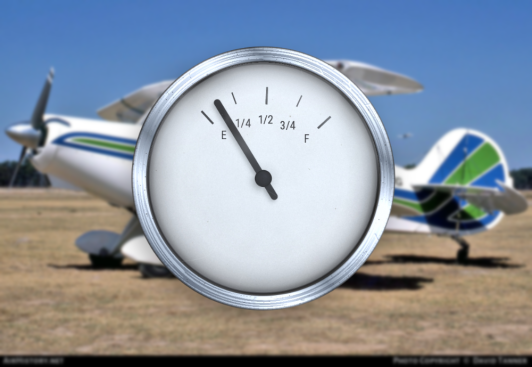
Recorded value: 0.125
